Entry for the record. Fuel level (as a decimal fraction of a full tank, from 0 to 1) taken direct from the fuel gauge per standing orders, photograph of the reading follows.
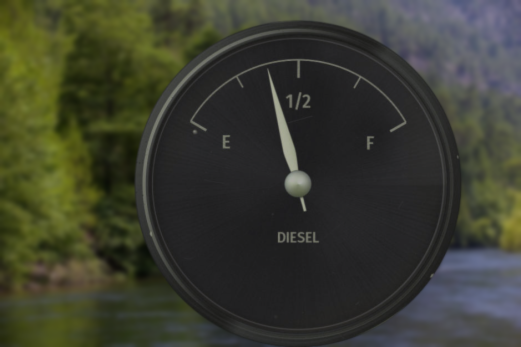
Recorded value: 0.375
